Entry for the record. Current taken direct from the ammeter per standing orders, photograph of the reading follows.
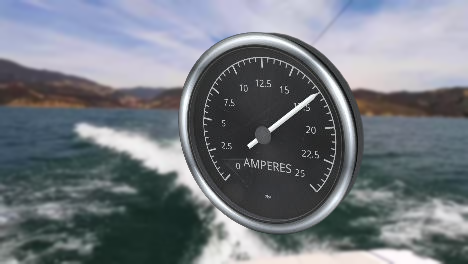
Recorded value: 17.5 A
